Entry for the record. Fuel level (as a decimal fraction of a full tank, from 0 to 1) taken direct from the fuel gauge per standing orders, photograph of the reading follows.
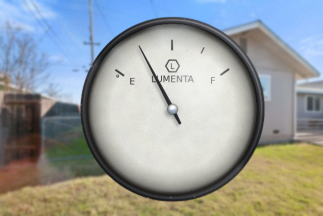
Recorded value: 0.25
